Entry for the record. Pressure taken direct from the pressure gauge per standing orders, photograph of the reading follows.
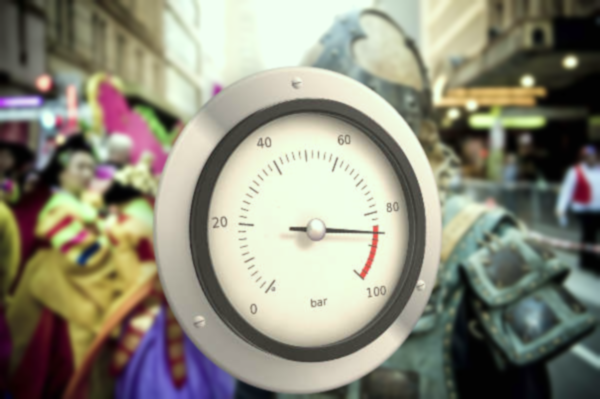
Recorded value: 86 bar
